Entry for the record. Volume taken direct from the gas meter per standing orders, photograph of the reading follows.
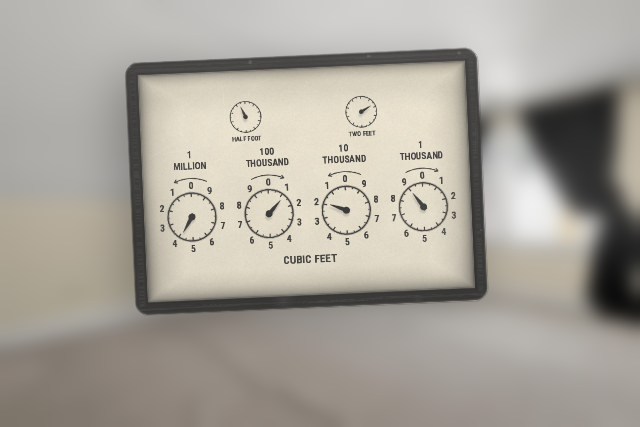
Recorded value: 411900 ft³
